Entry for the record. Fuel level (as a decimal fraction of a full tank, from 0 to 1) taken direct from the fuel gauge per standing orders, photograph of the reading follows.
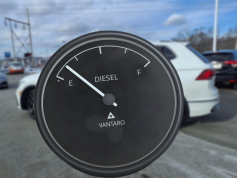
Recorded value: 0.125
